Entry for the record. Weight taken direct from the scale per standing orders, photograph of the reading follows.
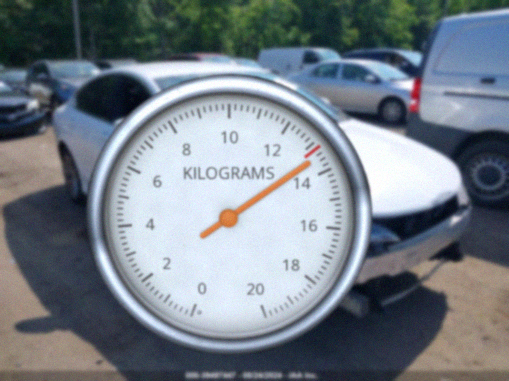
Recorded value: 13.4 kg
